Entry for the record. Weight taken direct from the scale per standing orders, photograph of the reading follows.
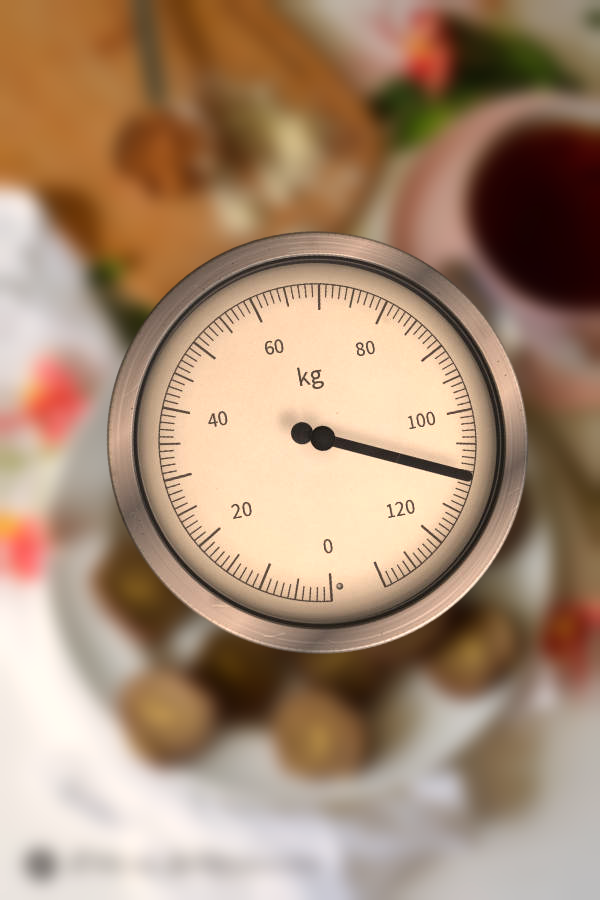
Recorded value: 110 kg
